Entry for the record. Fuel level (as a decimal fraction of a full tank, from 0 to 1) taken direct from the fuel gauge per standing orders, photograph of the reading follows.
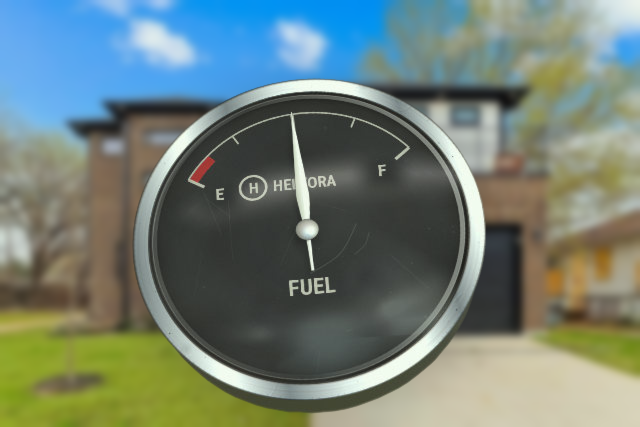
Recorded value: 0.5
